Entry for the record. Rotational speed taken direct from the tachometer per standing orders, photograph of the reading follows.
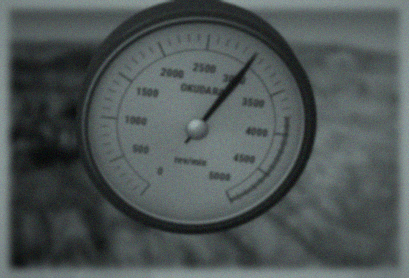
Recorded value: 3000 rpm
